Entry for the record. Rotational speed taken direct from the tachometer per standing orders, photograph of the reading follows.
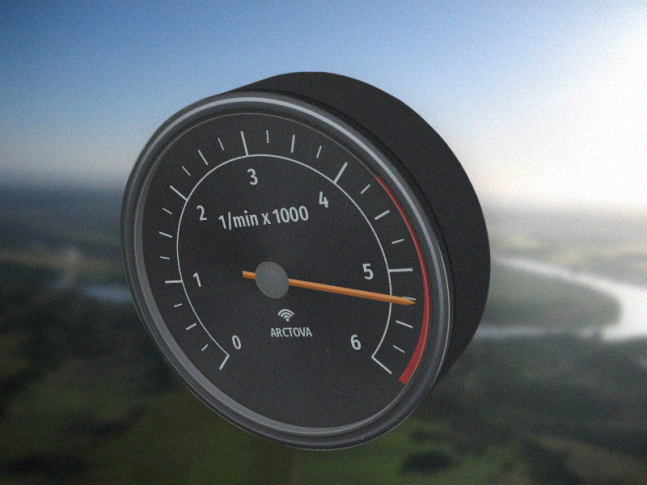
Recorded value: 5250 rpm
